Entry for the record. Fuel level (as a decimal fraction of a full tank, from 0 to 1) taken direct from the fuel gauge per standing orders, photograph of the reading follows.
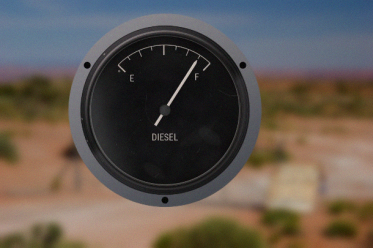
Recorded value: 0.875
